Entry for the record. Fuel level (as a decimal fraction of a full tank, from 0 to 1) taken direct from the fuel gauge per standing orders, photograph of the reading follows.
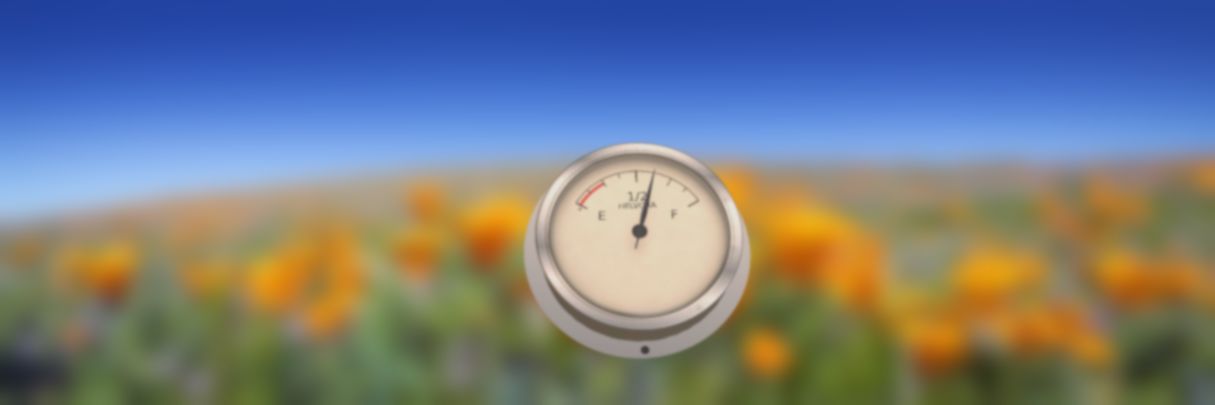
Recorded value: 0.625
